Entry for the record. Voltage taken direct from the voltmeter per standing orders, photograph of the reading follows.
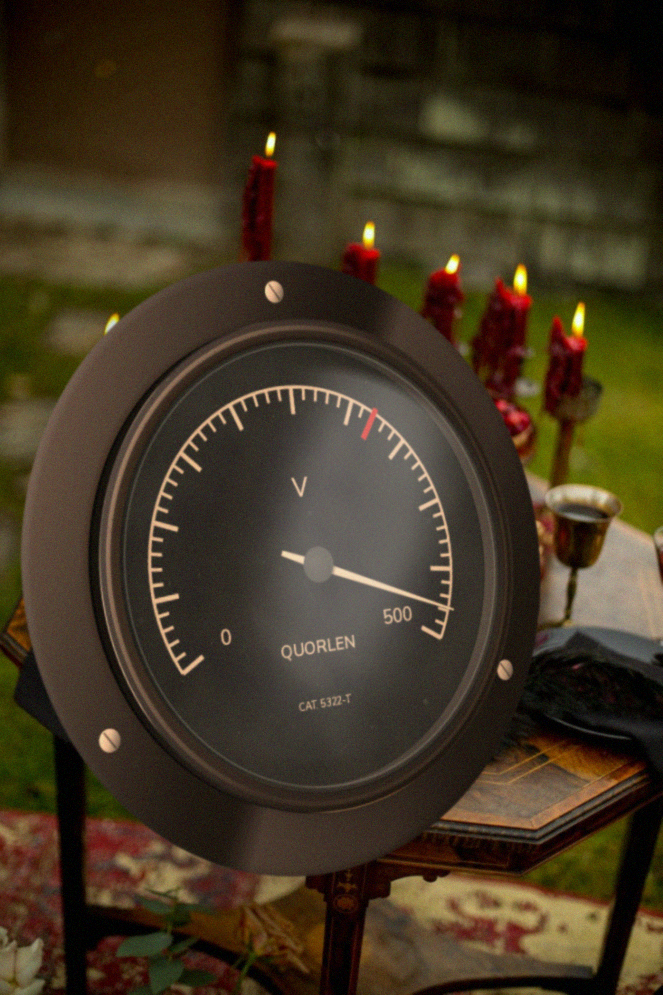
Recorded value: 480 V
